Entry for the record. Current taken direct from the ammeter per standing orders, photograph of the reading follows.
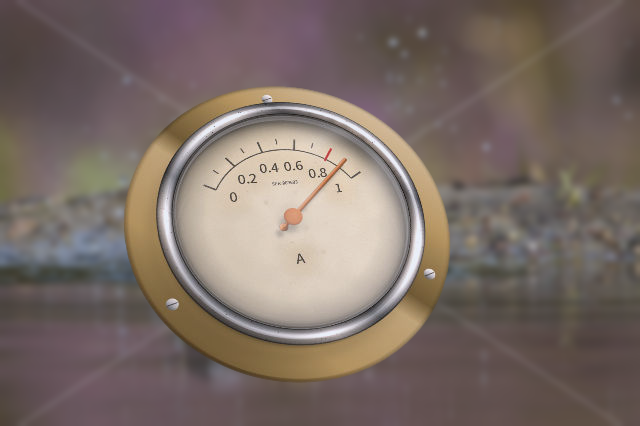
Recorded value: 0.9 A
